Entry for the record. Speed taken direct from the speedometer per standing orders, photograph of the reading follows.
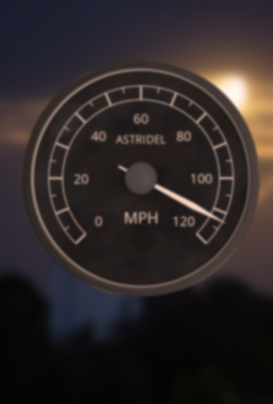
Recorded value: 112.5 mph
